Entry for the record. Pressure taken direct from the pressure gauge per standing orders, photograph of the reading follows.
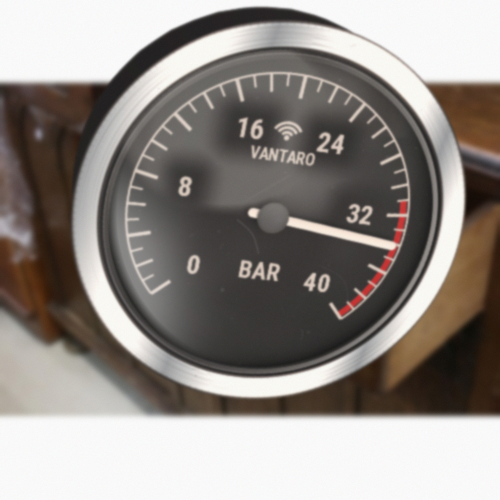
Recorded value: 34 bar
